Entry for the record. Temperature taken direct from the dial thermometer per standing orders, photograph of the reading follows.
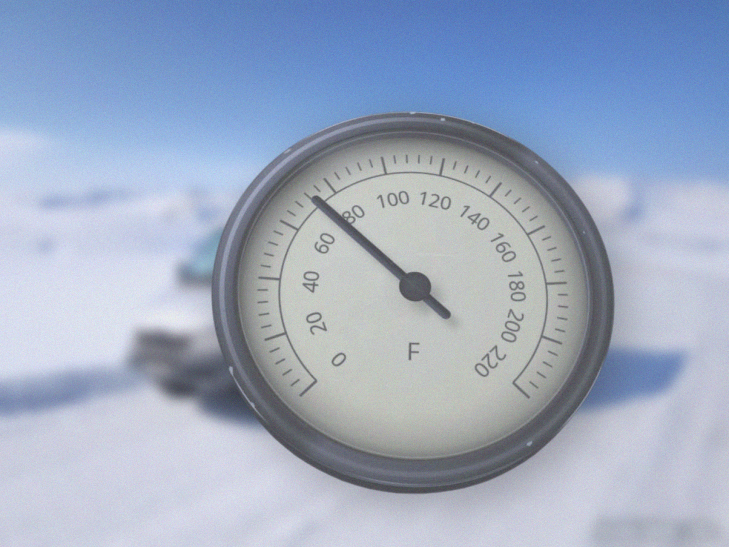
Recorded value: 72 °F
